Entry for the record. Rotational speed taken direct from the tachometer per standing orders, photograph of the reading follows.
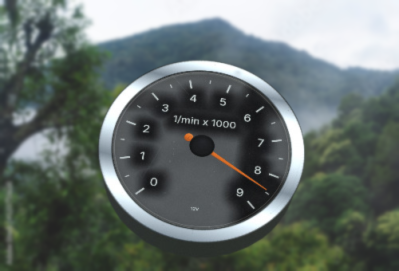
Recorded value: 8500 rpm
